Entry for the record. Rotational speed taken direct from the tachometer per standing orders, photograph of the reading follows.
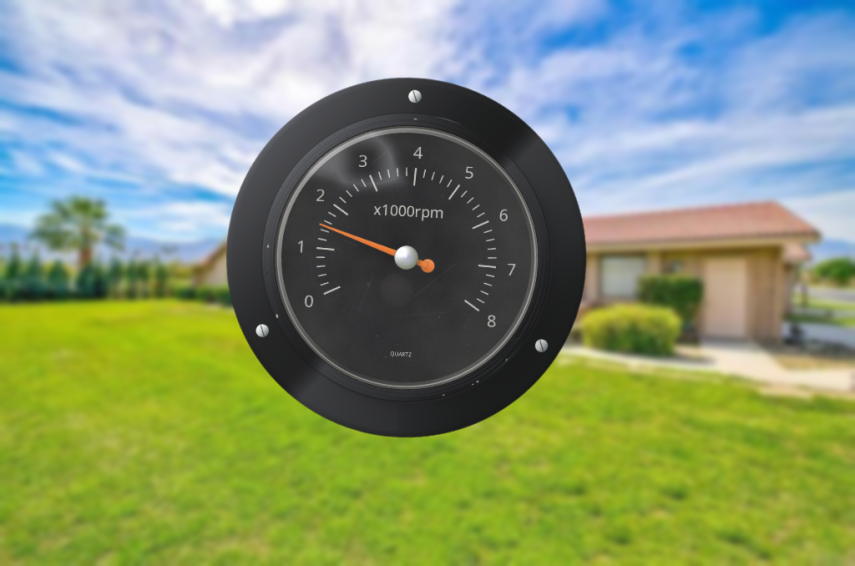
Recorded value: 1500 rpm
